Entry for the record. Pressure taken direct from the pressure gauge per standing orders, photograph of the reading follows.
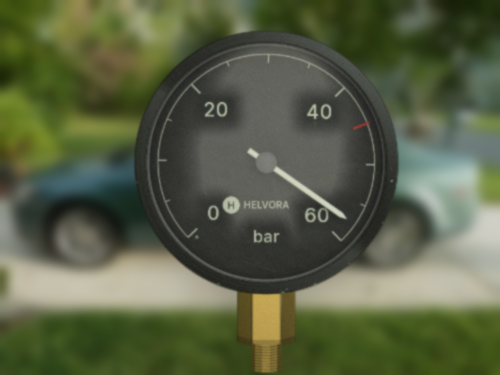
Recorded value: 57.5 bar
